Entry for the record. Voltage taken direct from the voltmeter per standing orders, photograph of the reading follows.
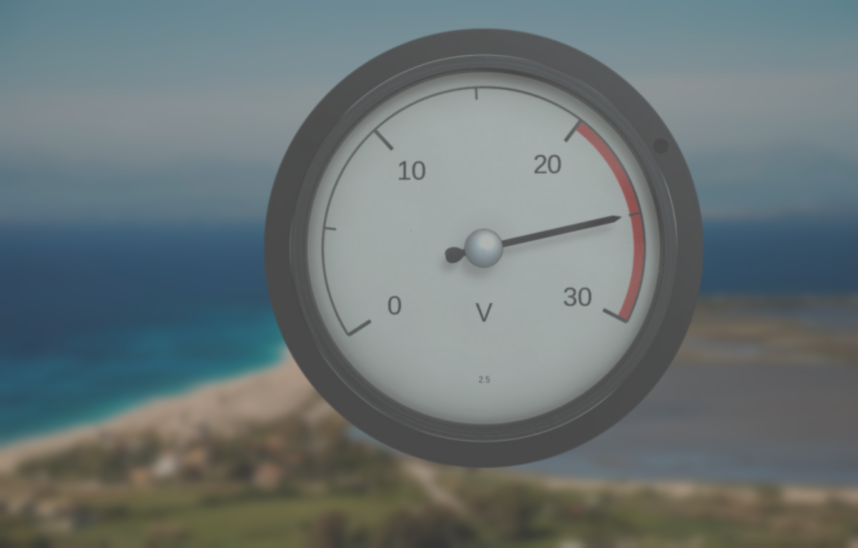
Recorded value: 25 V
